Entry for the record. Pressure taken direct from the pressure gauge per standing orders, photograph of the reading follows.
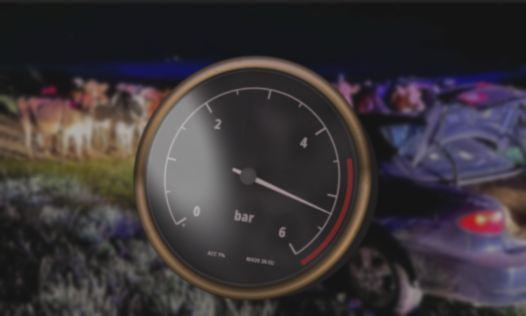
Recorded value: 5.25 bar
